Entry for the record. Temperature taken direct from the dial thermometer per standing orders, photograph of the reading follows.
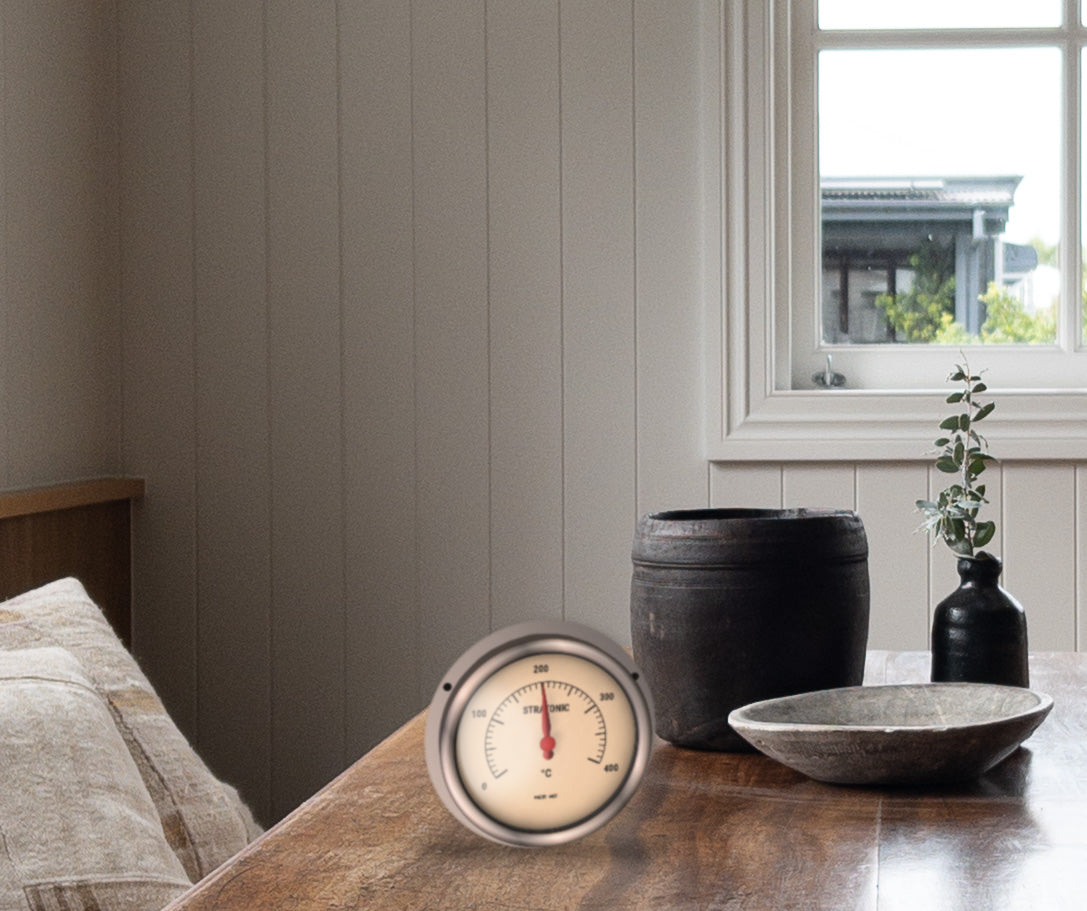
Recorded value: 200 °C
